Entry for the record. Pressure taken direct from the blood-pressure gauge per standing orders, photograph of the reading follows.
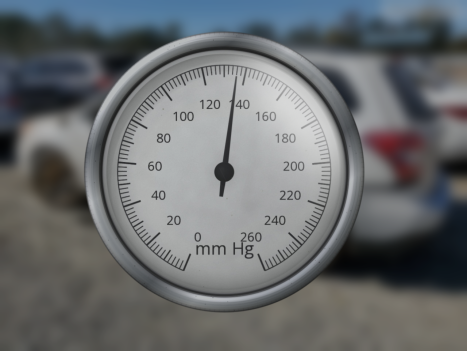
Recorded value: 136 mmHg
